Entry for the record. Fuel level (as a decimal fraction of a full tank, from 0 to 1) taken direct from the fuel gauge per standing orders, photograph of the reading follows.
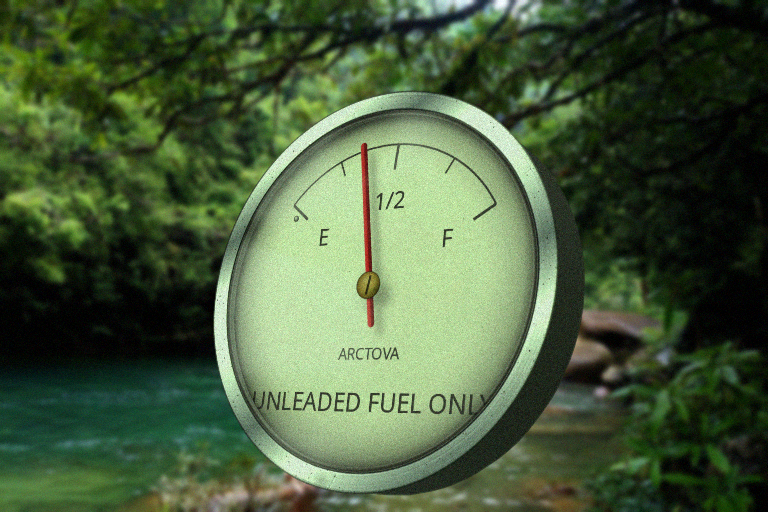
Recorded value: 0.375
